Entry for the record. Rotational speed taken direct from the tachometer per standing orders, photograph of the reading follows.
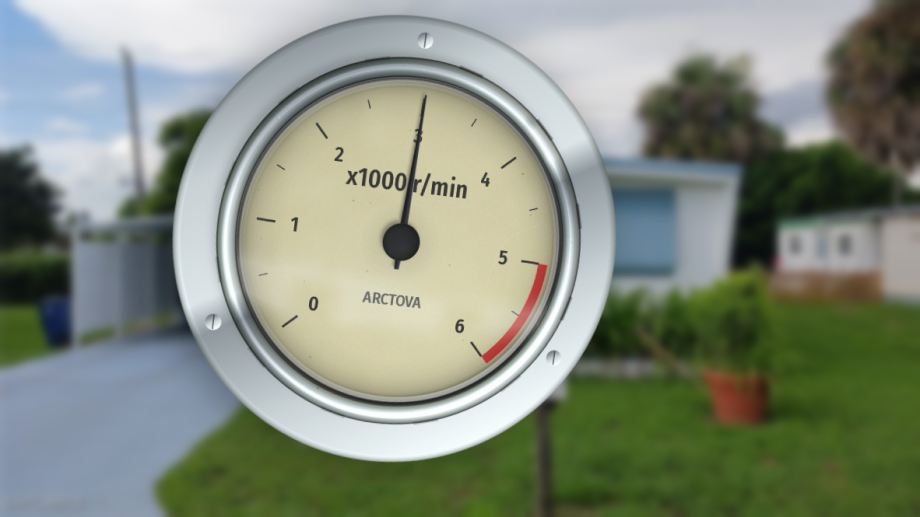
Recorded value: 3000 rpm
